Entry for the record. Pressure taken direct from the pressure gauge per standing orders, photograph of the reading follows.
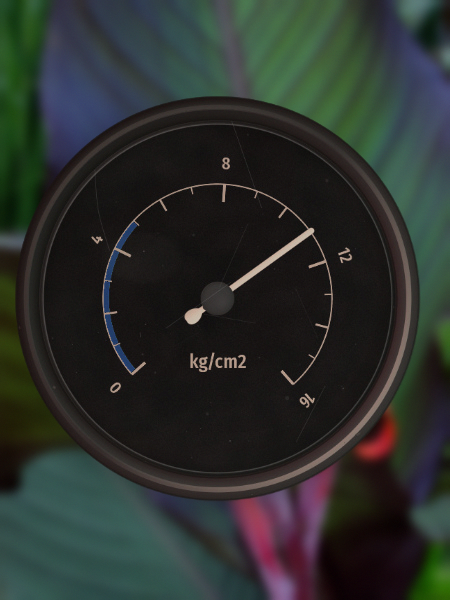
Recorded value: 11 kg/cm²
